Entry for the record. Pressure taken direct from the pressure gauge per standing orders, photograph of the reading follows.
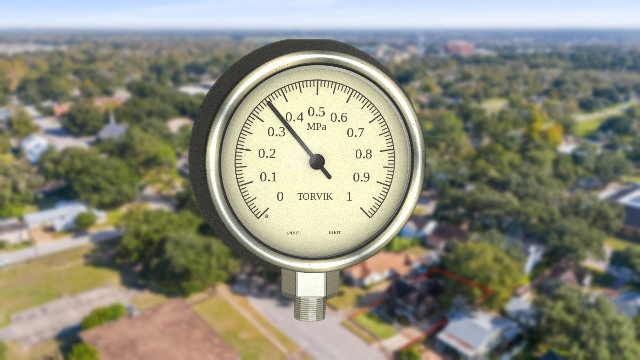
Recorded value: 0.35 MPa
